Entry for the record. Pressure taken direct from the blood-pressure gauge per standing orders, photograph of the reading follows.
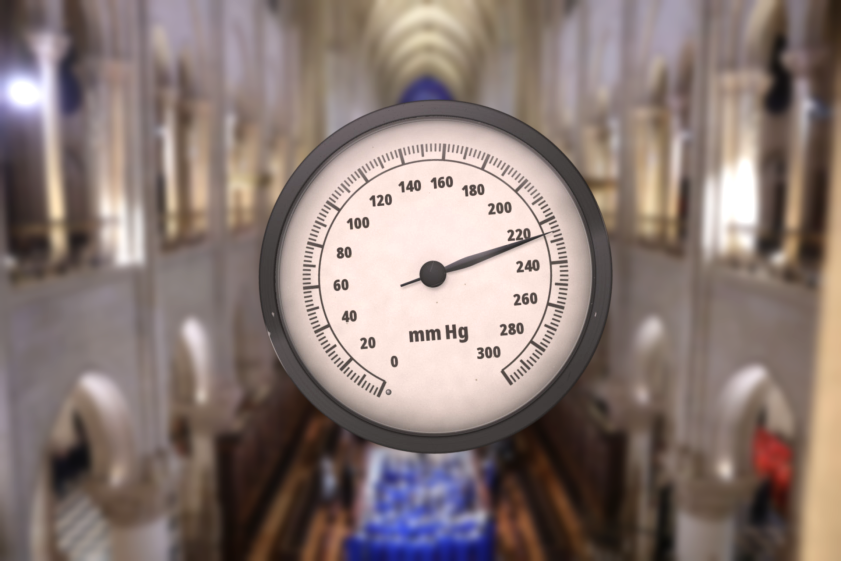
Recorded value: 226 mmHg
